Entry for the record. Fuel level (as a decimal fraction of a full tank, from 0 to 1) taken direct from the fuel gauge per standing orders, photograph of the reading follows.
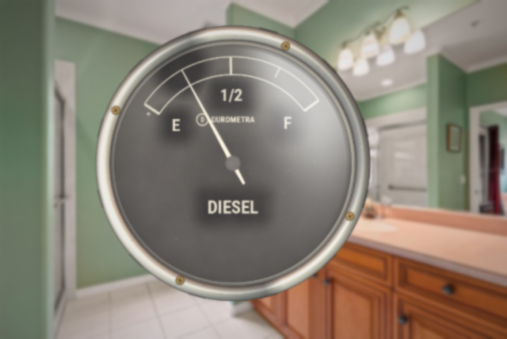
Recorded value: 0.25
